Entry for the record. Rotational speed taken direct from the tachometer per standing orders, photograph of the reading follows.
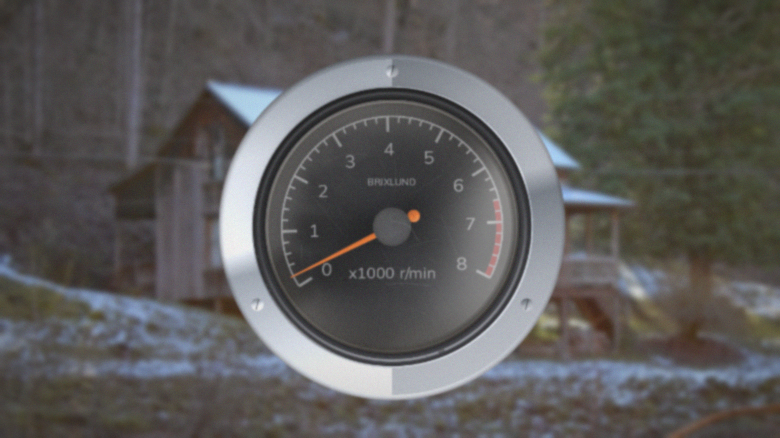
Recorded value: 200 rpm
